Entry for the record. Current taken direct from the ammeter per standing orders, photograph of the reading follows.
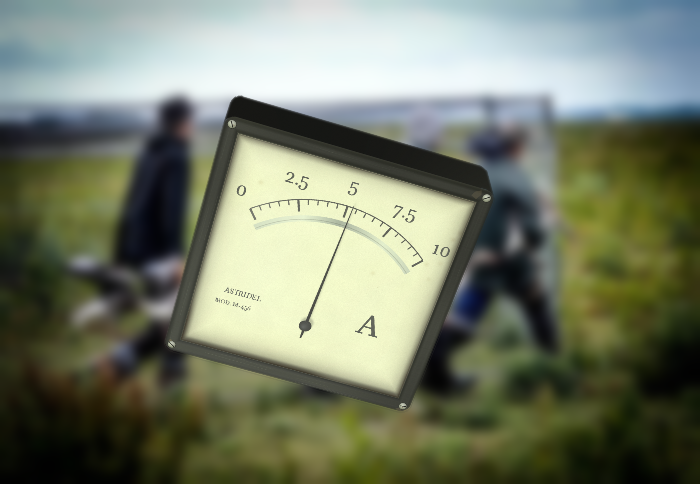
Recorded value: 5.25 A
